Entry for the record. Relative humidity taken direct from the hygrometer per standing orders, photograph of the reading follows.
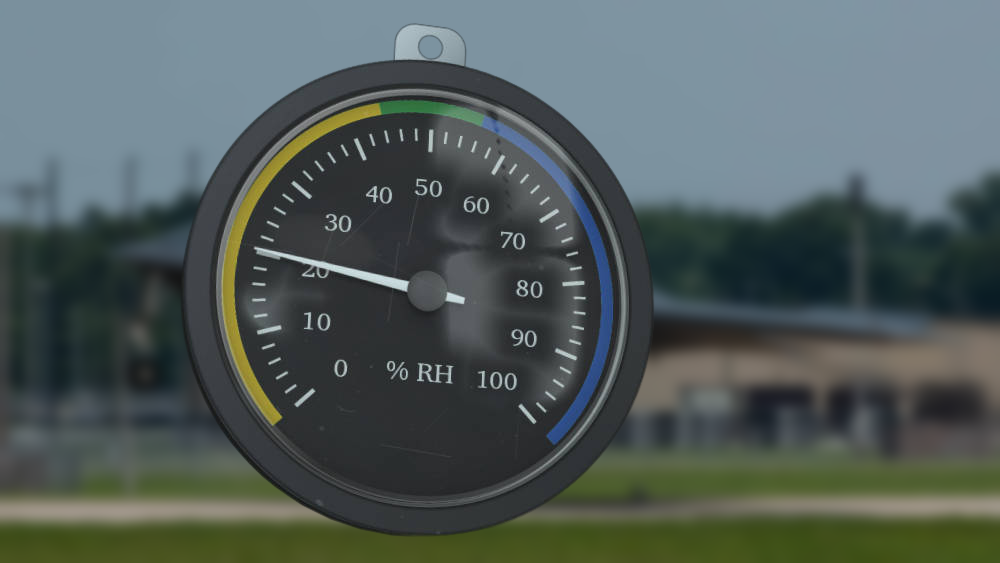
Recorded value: 20 %
